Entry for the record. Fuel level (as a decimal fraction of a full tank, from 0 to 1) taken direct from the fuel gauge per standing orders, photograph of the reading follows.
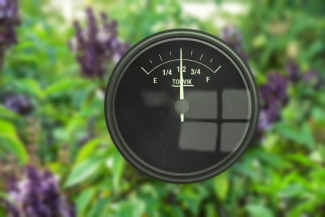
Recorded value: 0.5
